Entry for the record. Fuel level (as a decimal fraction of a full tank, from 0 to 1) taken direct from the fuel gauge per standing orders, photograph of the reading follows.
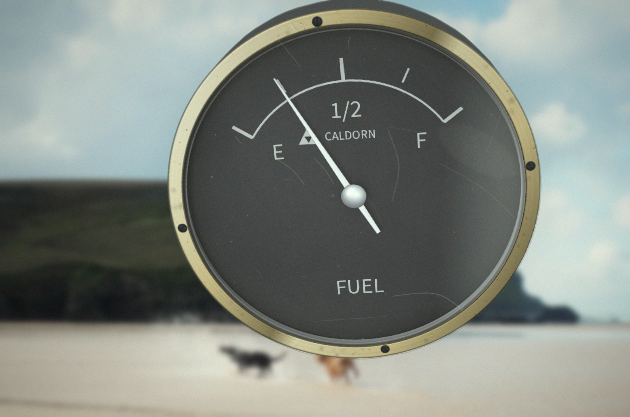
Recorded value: 0.25
